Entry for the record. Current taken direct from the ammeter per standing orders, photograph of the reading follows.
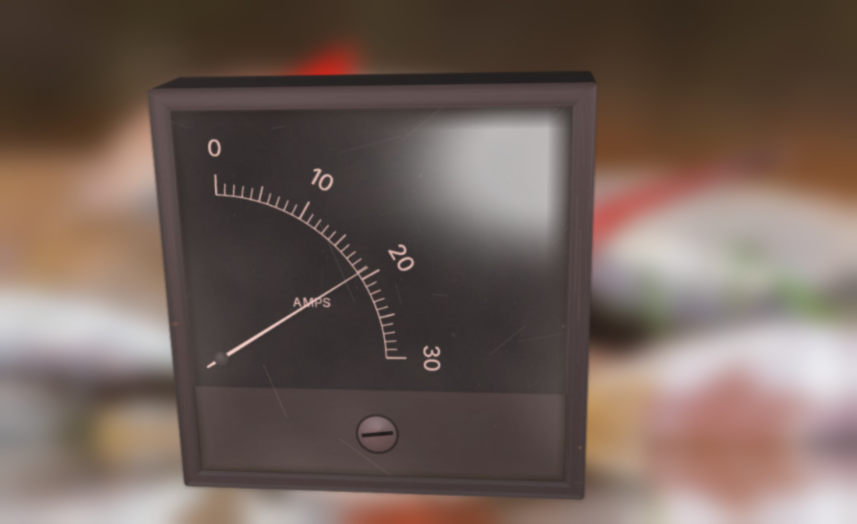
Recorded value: 19 A
